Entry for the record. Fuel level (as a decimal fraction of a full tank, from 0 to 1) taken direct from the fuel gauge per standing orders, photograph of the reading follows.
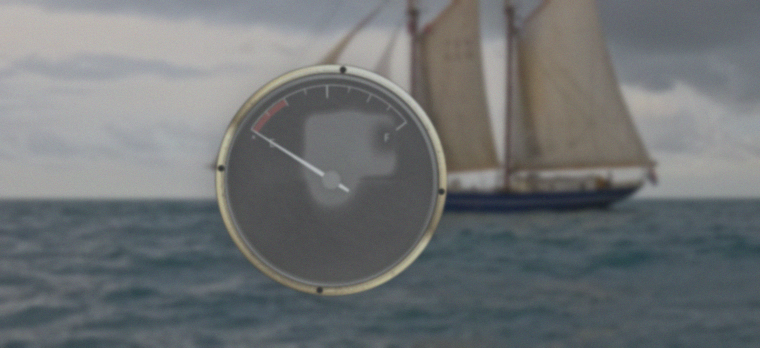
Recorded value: 0
